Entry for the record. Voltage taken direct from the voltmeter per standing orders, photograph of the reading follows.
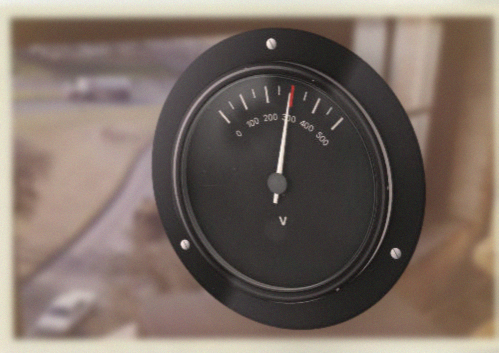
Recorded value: 300 V
